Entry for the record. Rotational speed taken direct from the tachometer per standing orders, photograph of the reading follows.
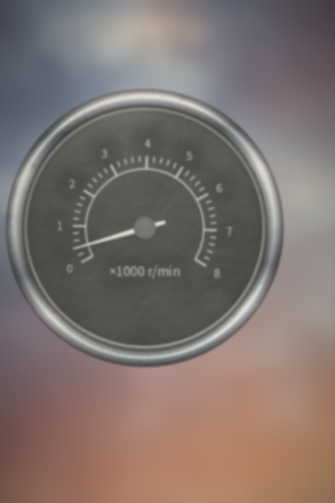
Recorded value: 400 rpm
